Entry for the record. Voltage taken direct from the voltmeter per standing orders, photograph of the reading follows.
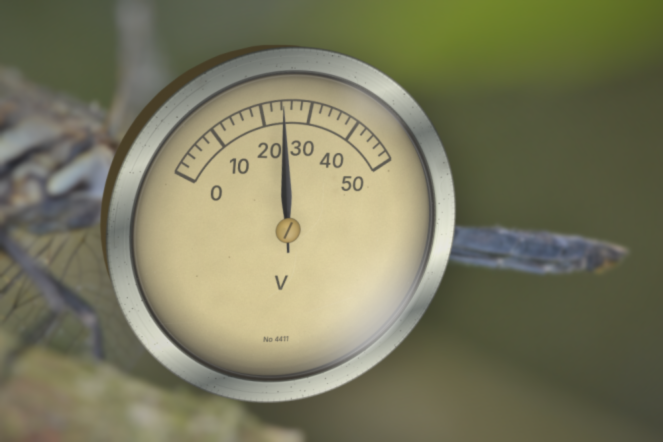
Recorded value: 24 V
